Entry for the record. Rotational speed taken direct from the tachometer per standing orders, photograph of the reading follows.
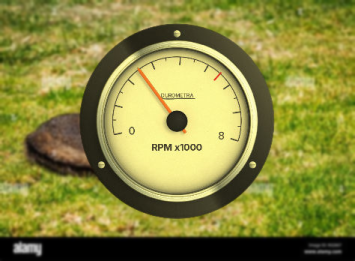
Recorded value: 2500 rpm
